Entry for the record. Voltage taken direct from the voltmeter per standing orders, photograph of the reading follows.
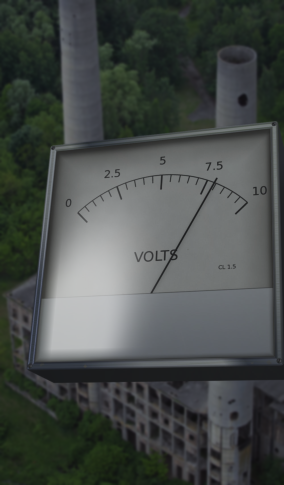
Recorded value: 8 V
